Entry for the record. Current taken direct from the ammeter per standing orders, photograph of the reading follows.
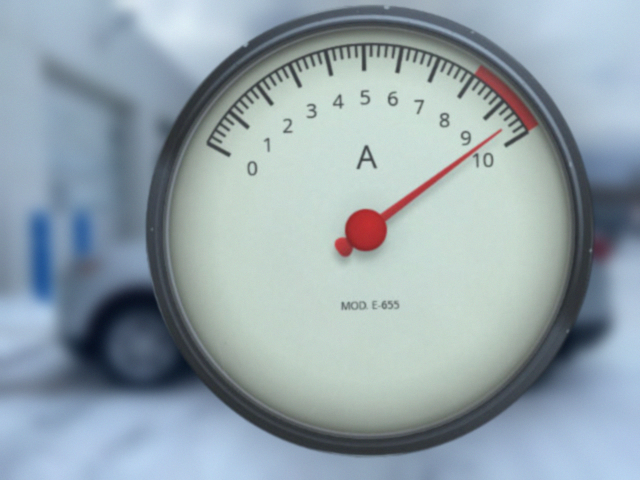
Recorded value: 9.6 A
